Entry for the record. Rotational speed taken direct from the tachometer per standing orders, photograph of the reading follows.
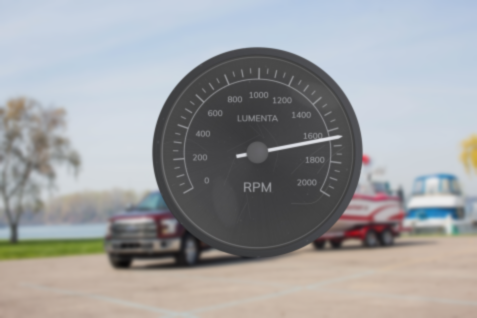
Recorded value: 1650 rpm
